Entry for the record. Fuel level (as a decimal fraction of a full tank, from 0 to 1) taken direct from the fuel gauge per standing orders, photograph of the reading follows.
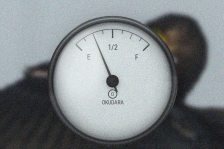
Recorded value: 0.25
